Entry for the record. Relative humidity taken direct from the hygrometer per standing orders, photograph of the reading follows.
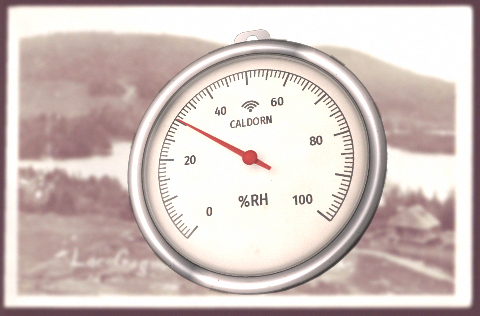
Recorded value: 30 %
